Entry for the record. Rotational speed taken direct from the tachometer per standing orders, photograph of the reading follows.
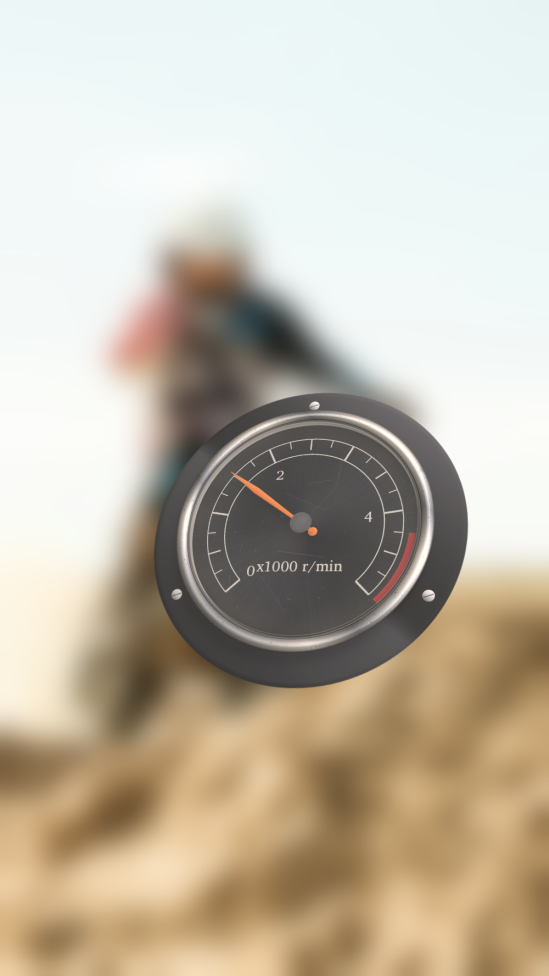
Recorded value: 1500 rpm
